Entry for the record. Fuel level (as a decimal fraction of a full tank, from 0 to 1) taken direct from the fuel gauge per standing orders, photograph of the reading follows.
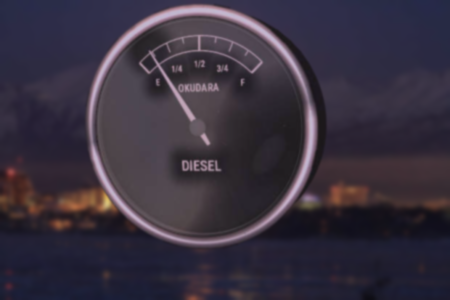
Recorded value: 0.125
